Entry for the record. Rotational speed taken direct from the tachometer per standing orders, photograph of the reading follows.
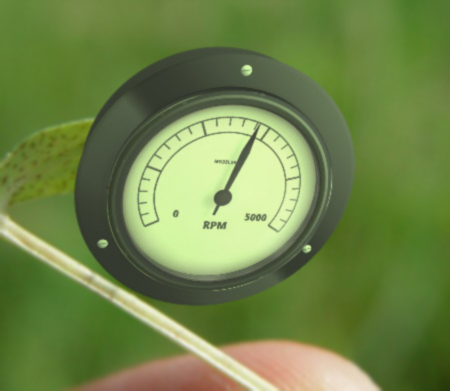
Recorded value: 2800 rpm
